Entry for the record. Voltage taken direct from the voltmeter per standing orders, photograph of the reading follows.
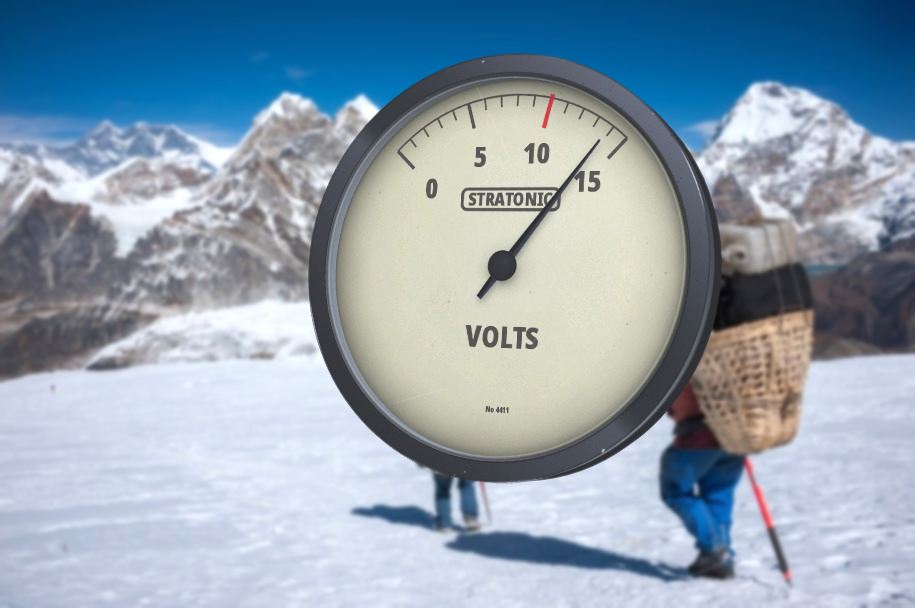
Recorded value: 14 V
